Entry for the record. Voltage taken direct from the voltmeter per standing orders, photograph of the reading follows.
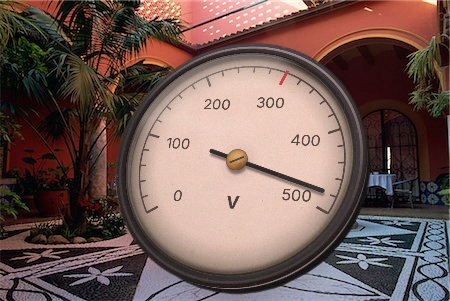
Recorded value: 480 V
